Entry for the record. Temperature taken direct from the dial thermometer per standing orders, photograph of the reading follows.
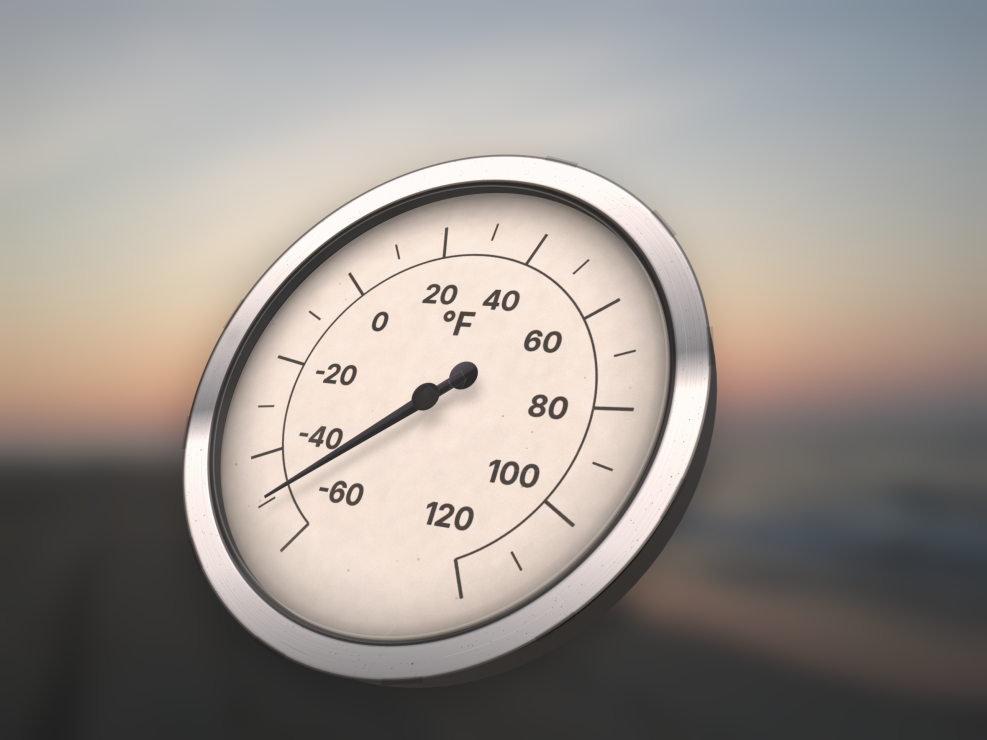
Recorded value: -50 °F
